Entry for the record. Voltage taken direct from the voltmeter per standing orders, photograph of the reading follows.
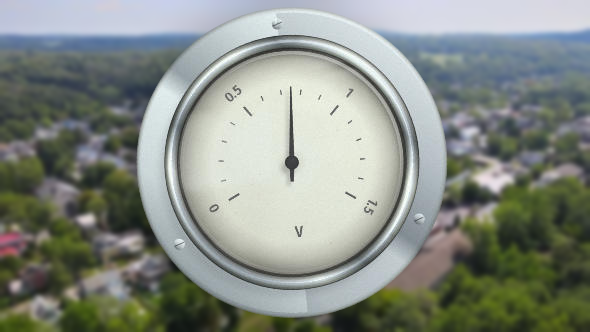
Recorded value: 0.75 V
